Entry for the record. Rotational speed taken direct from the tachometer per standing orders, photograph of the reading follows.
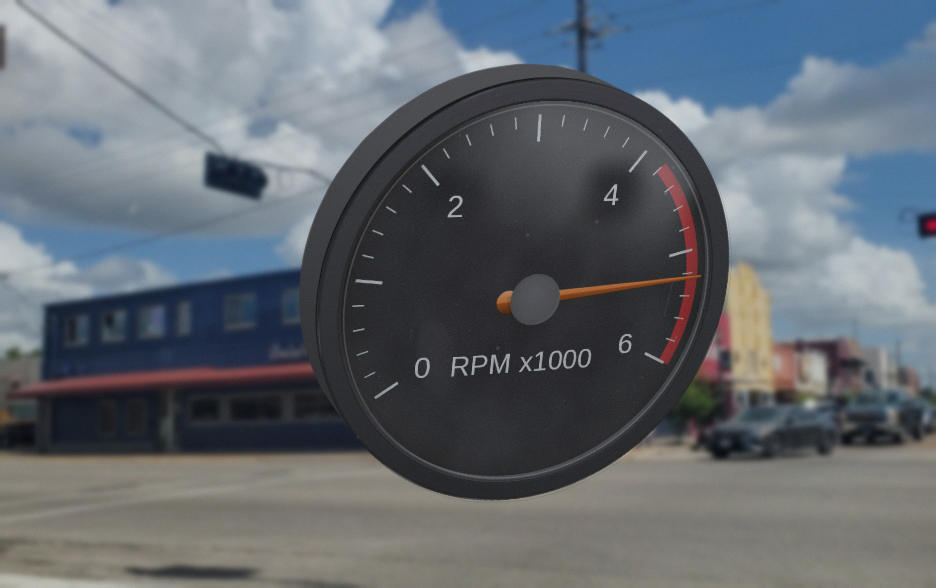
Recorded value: 5200 rpm
